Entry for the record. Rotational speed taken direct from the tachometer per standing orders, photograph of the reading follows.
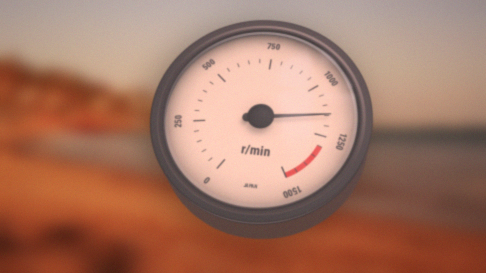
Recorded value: 1150 rpm
